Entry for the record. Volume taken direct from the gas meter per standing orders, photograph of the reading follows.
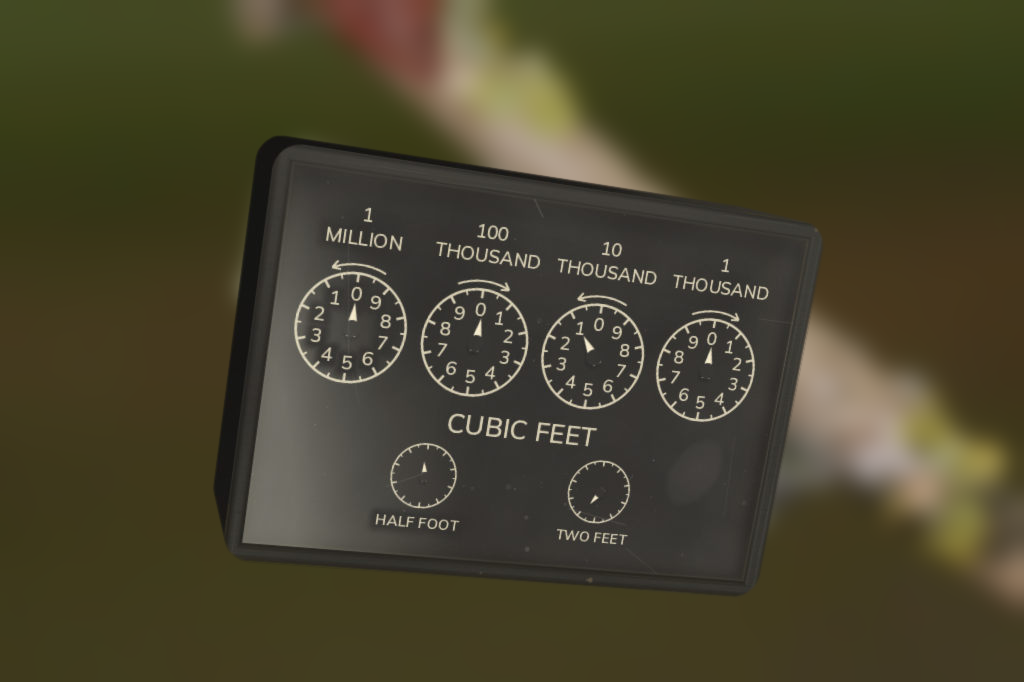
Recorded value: 1000 ft³
